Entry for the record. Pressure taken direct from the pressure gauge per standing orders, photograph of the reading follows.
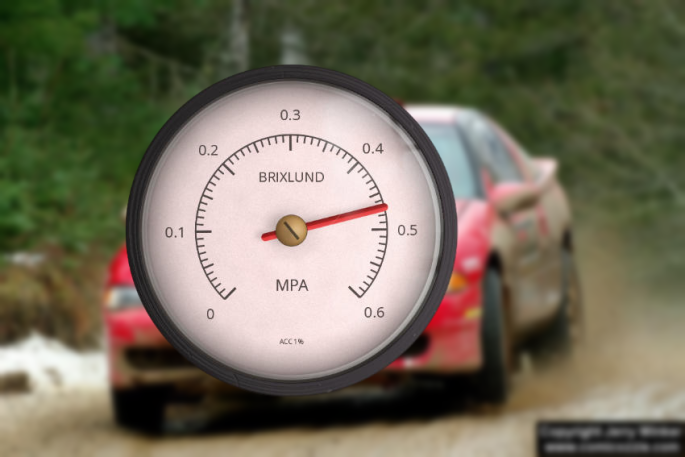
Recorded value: 0.47 MPa
